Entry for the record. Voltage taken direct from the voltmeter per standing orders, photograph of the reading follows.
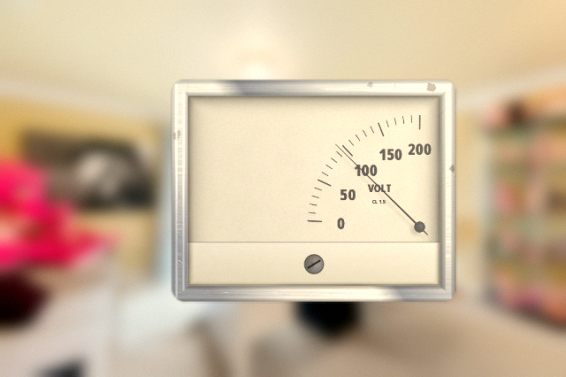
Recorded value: 95 V
